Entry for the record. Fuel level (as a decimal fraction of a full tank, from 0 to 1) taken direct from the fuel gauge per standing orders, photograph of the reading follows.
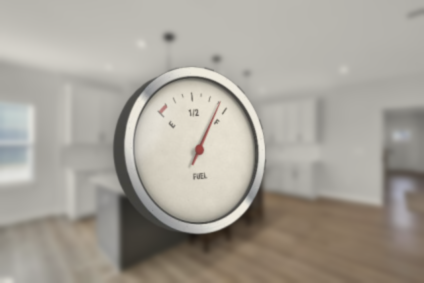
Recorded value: 0.875
